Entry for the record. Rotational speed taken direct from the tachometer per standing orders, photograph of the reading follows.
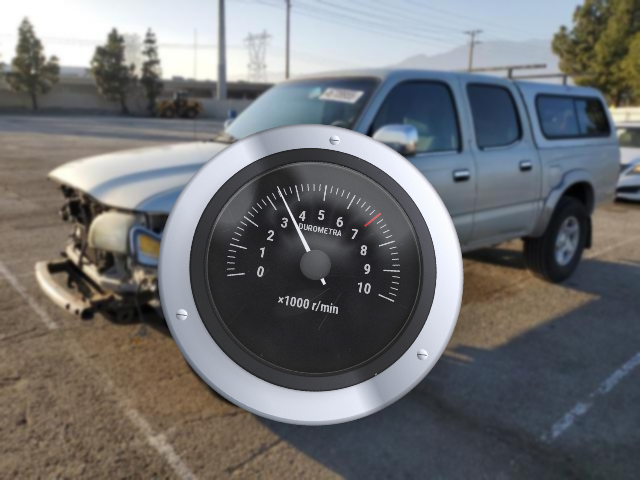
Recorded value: 3400 rpm
